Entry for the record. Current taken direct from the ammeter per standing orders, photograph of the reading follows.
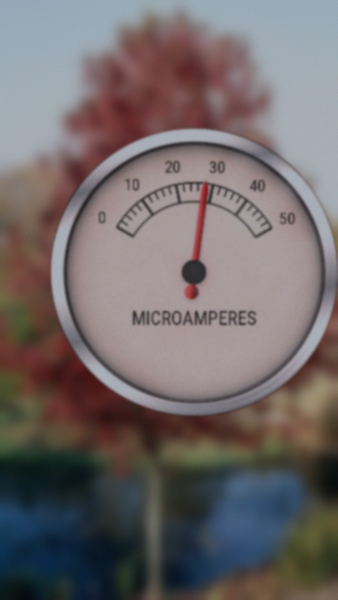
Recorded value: 28 µA
